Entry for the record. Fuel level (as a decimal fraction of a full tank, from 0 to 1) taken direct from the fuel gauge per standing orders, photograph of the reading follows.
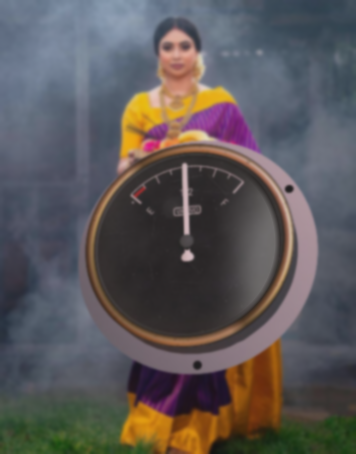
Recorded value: 0.5
